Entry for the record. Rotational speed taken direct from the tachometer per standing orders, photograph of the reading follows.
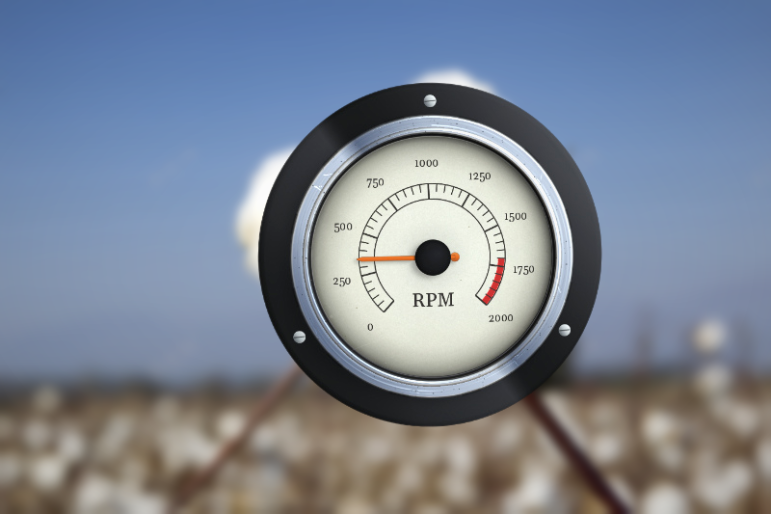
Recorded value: 350 rpm
